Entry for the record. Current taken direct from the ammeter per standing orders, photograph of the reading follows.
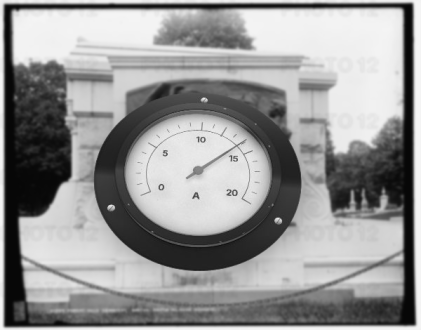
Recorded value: 14 A
